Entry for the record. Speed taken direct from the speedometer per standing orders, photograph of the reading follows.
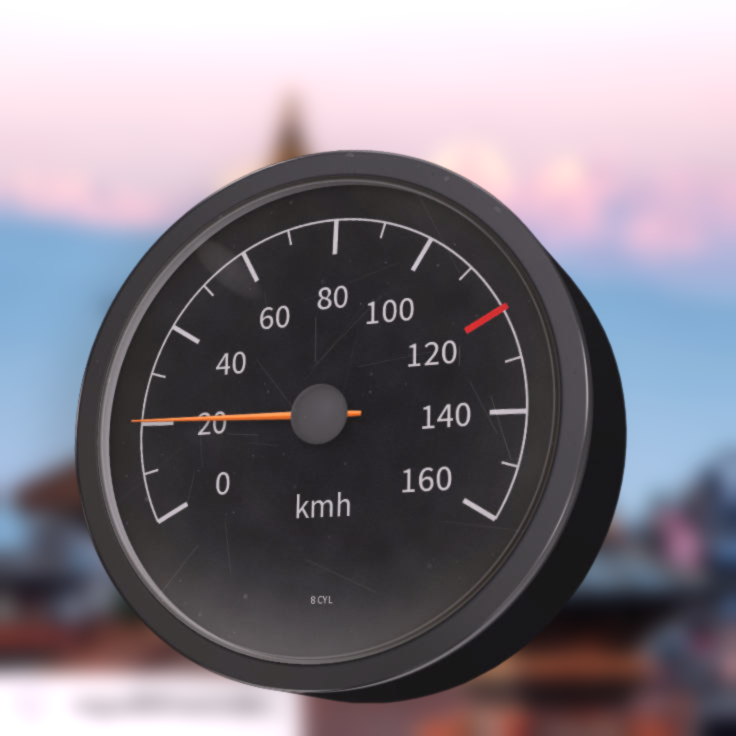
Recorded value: 20 km/h
